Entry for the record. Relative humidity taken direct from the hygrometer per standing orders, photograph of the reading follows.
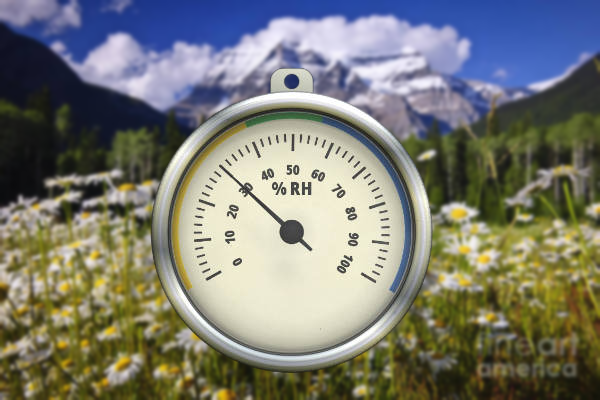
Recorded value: 30 %
